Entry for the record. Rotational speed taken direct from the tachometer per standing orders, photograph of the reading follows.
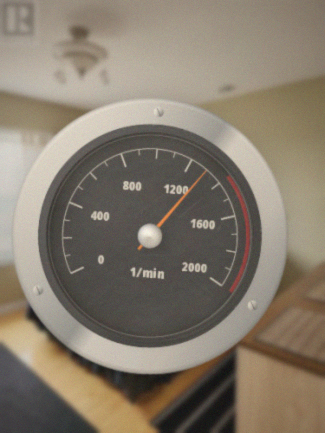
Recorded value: 1300 rpm
